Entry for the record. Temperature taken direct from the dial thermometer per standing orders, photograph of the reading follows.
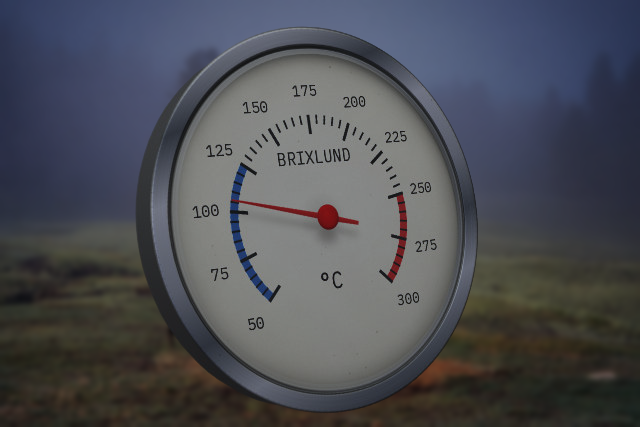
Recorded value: 105 °C
